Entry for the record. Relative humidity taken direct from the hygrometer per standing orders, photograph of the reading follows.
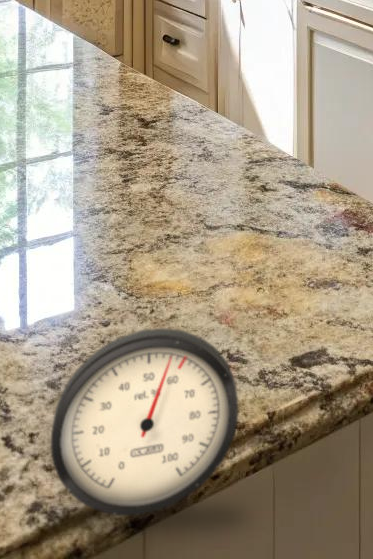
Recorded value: 56 %
